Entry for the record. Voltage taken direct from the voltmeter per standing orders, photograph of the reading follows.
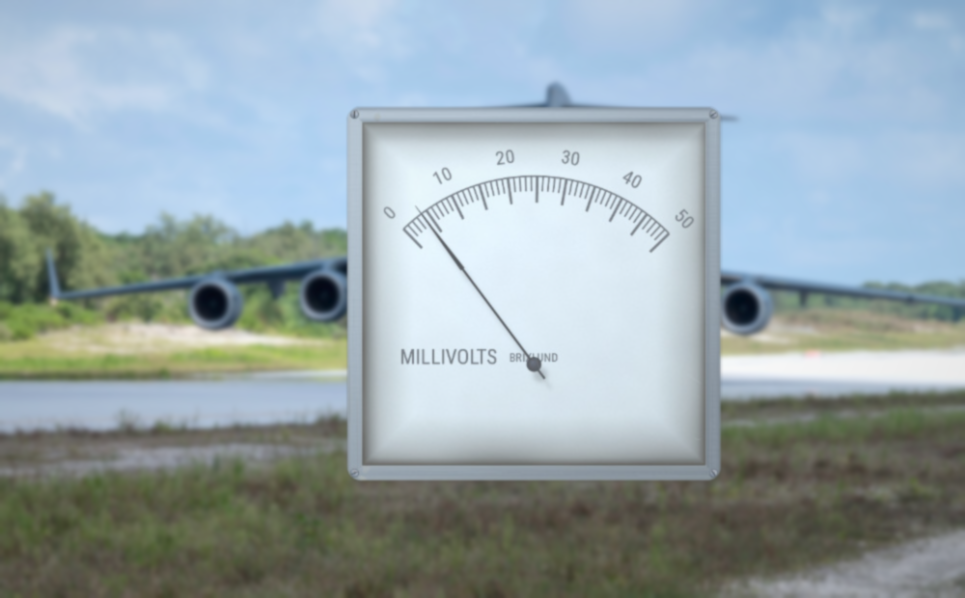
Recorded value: 4 mV
